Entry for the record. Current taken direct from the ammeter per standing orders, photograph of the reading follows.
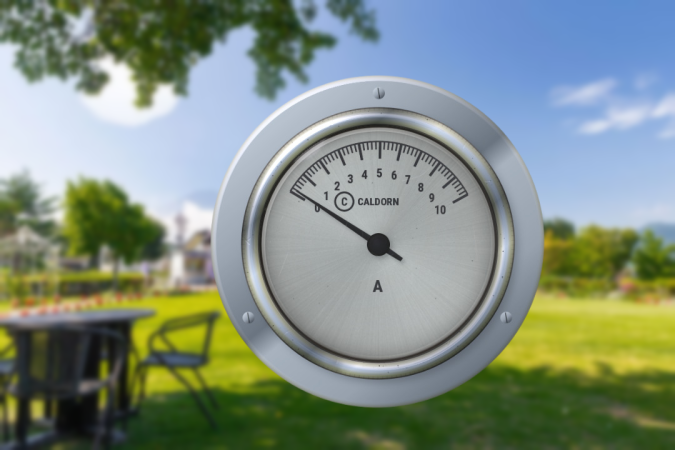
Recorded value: 0.2 A
